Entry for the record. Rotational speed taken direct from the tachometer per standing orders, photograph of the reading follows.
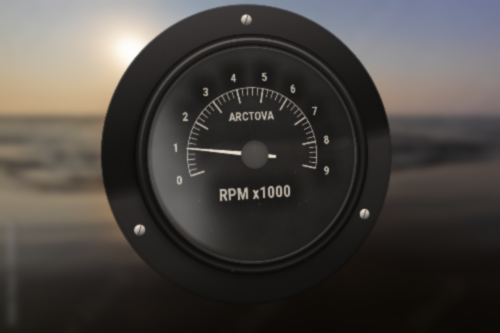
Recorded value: 1000 rpm
